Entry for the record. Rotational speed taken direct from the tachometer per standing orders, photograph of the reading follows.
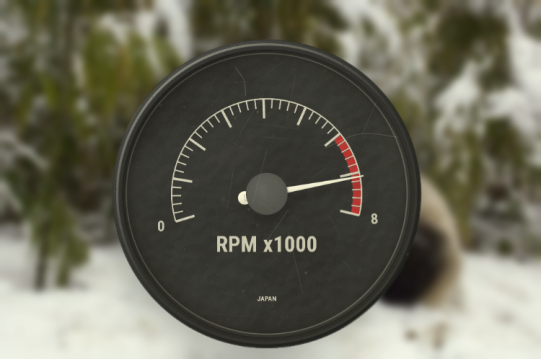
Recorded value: 7100 rpm
